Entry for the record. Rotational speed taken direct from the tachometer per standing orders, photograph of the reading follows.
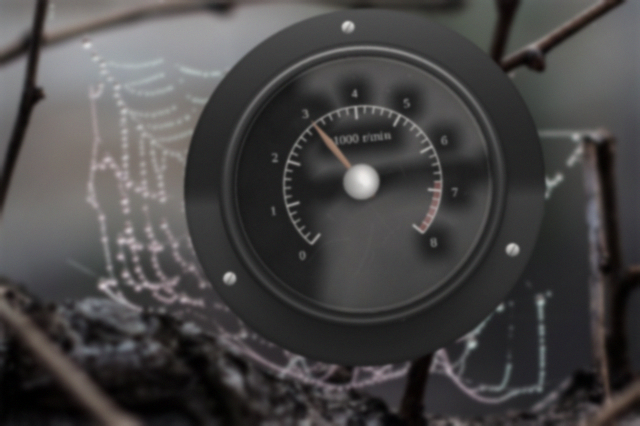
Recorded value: 3000 rpm
